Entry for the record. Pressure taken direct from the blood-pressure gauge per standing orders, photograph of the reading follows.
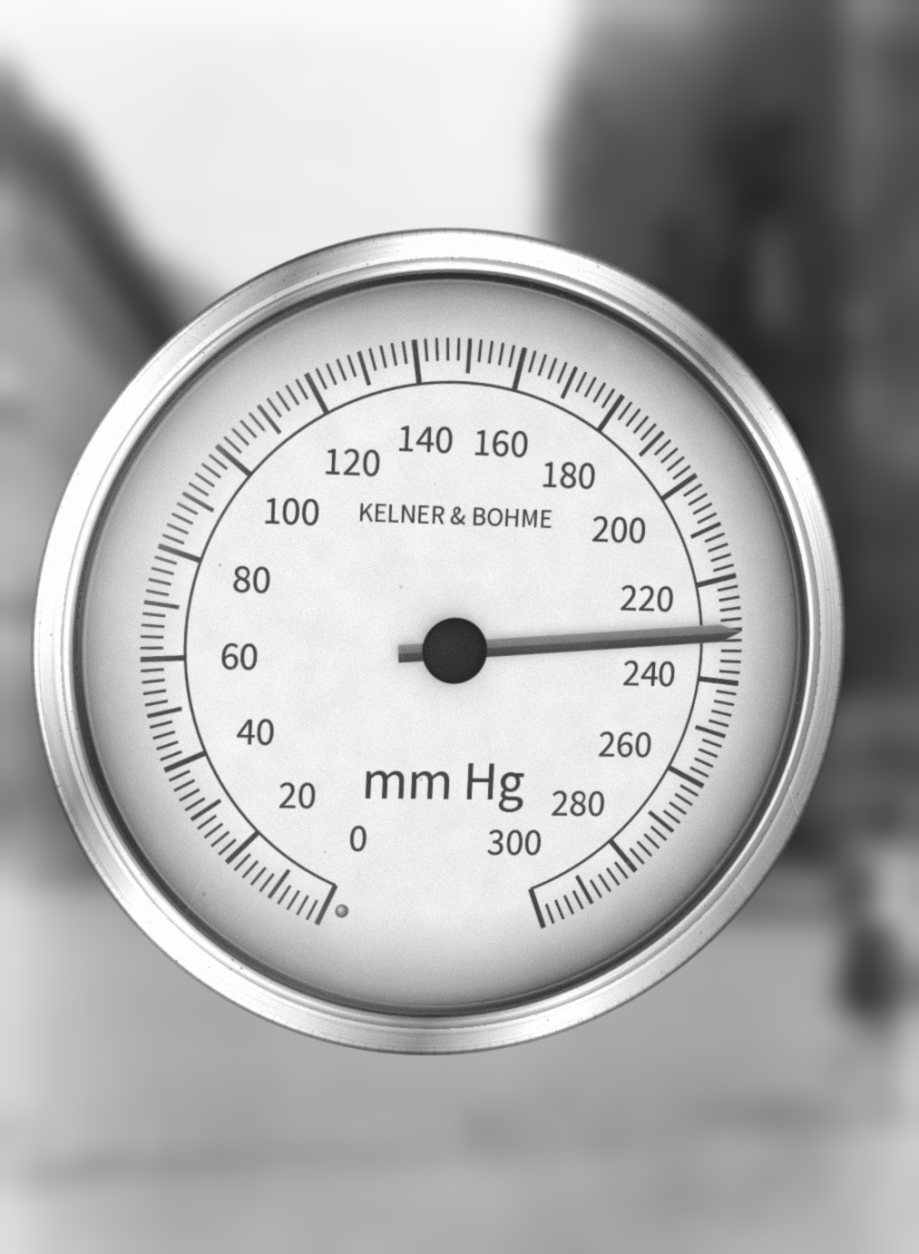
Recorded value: 230 mmHg
